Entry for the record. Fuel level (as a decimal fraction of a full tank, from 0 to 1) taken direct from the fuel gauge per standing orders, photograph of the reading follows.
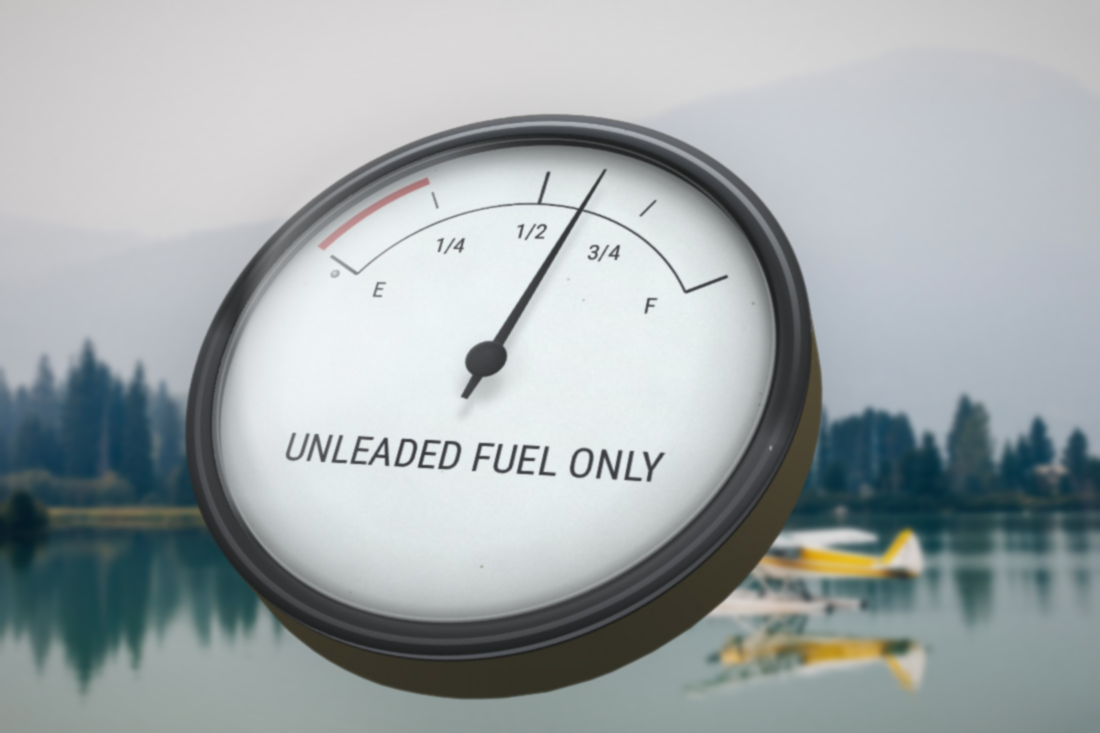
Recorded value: 0.625
